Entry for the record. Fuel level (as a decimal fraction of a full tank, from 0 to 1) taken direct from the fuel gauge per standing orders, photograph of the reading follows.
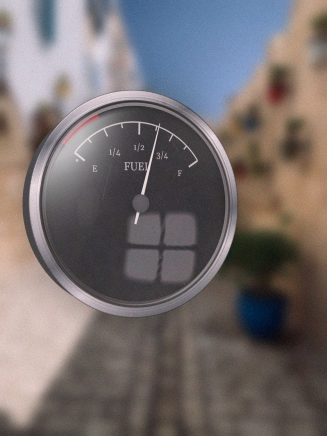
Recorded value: 0.625
